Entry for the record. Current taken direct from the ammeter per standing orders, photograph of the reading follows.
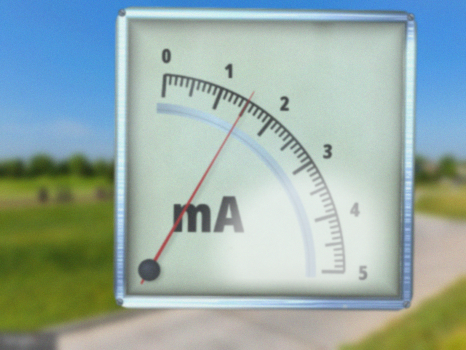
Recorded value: 1.5 mA
